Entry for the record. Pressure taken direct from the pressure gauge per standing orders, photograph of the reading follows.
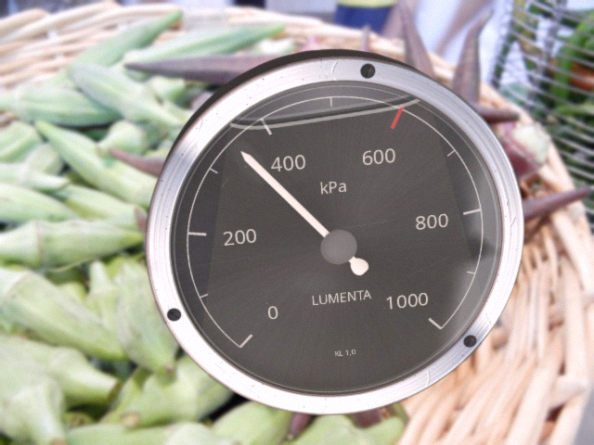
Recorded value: 350 kPa
